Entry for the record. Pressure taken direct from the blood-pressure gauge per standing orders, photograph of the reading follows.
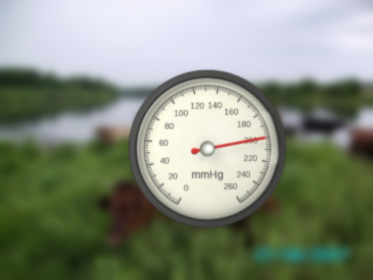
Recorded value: 200 mmHg
